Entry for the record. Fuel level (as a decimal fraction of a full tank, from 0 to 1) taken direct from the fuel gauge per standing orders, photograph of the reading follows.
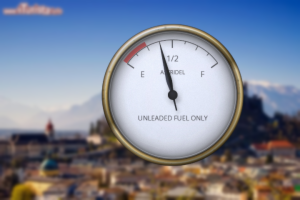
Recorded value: 0.375
